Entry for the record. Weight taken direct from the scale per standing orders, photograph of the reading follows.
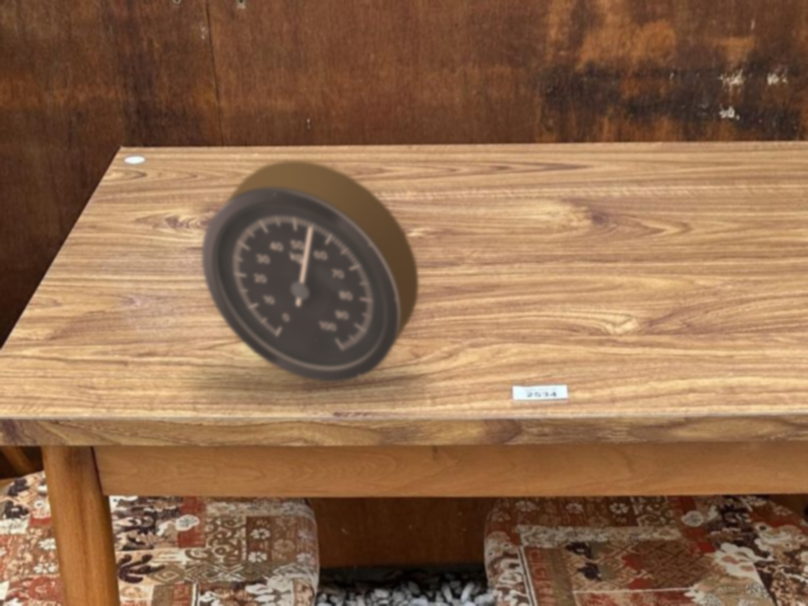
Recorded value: 55 kg
